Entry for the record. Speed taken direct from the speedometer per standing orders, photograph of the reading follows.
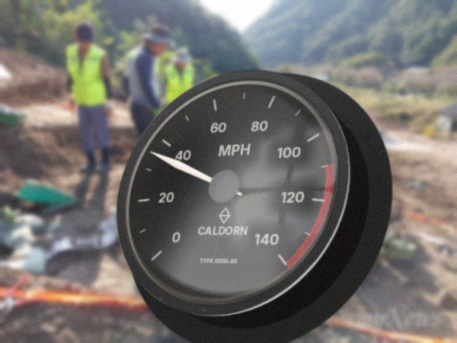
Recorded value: 35 mph
